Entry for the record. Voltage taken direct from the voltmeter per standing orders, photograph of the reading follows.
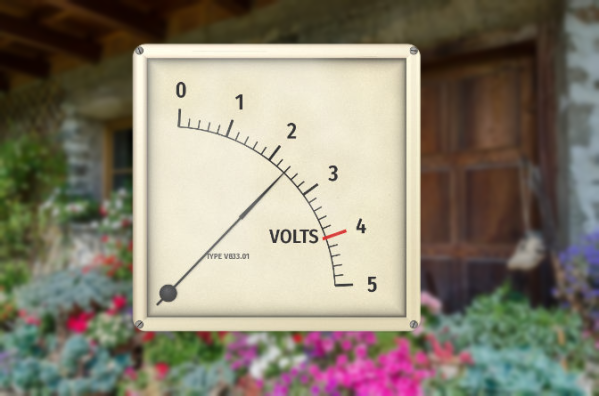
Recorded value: 2.4 V
